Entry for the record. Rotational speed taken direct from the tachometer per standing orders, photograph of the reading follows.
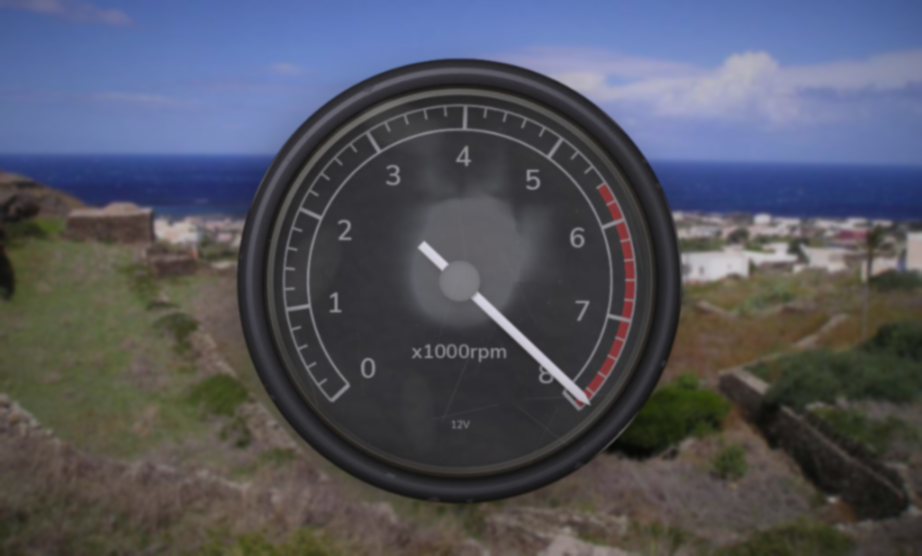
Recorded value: 7900 rpm
